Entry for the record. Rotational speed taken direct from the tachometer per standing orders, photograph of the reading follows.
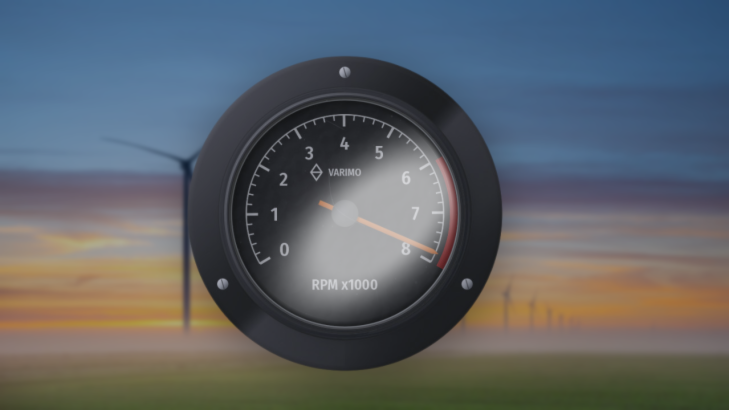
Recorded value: 7800 rpm
